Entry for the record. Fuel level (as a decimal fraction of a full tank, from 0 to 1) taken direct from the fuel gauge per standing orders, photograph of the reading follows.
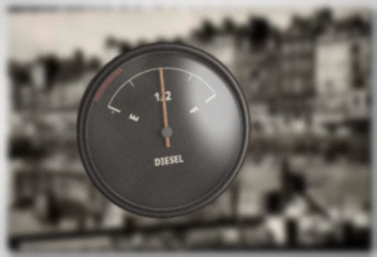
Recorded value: 0.5
